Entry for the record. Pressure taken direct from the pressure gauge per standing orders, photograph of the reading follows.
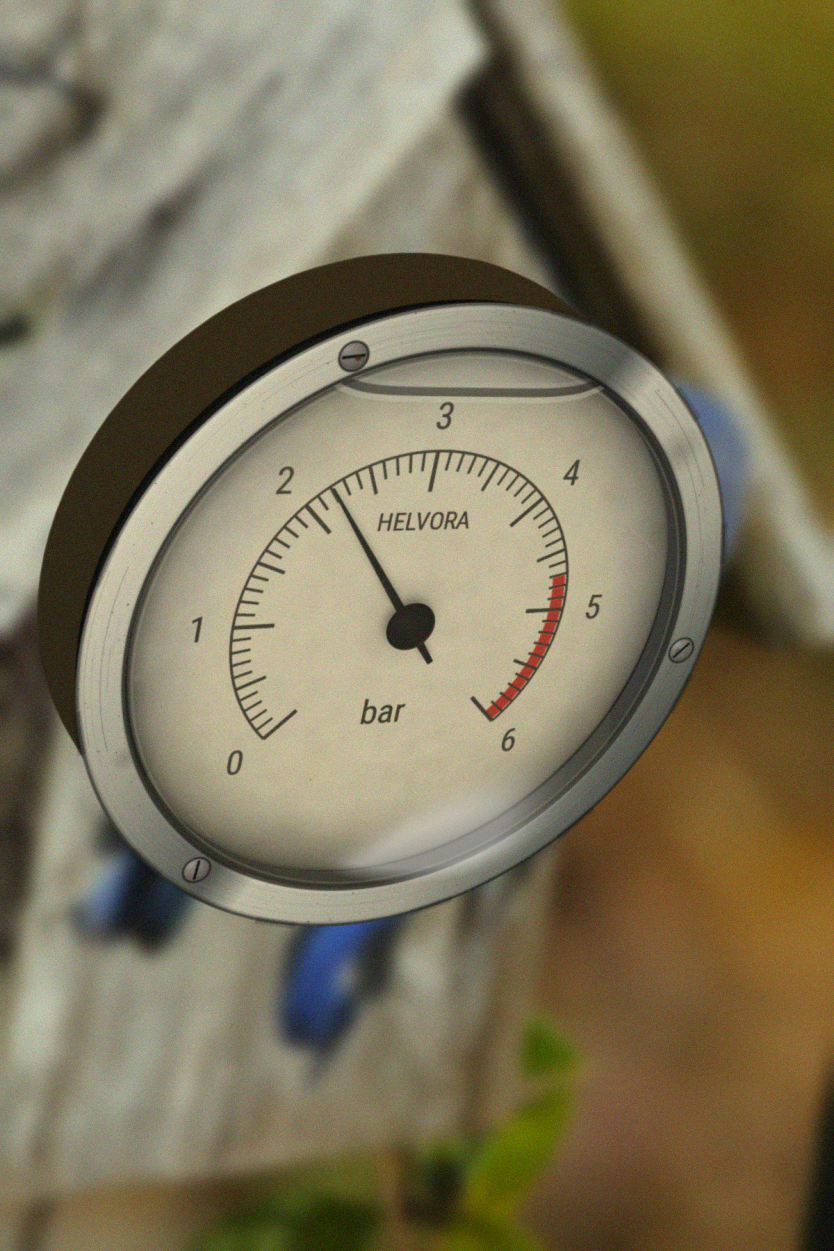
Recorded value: 2.2 bar
